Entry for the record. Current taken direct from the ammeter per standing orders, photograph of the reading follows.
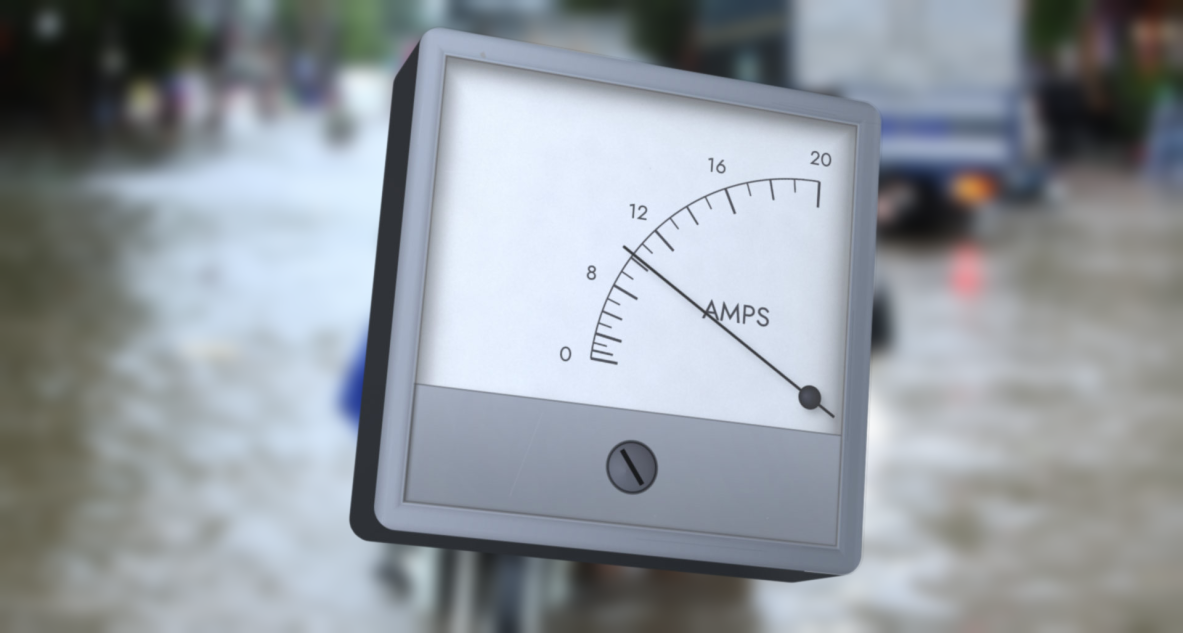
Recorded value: 10 A
